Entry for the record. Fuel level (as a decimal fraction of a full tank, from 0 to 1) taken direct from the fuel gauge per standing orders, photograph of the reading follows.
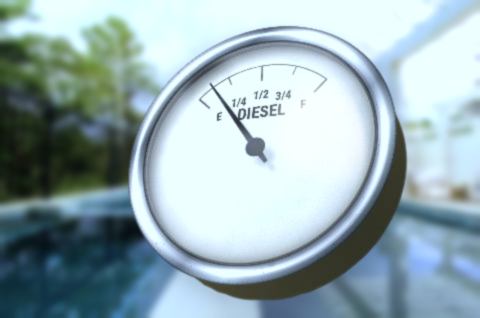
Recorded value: 0.125
